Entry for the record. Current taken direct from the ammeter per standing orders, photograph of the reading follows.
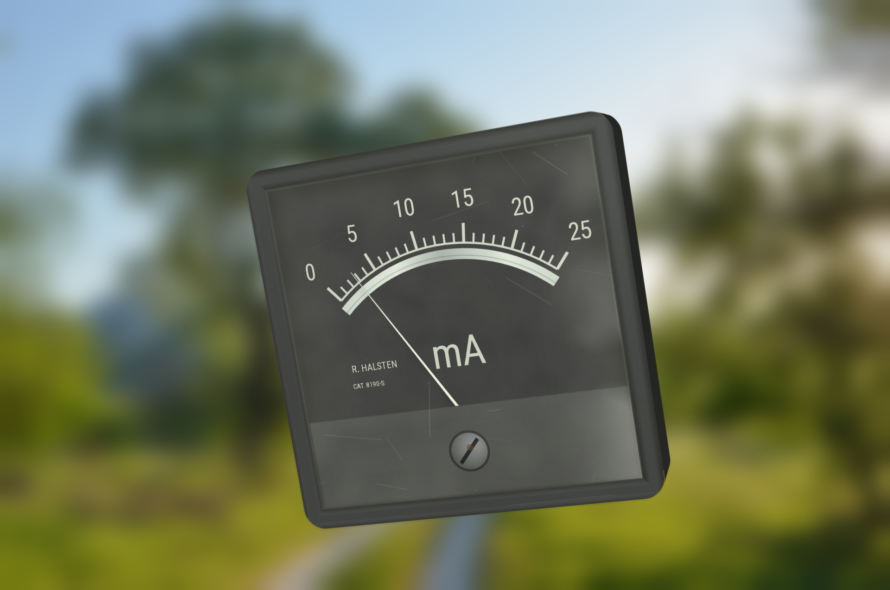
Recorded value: 3 mA
